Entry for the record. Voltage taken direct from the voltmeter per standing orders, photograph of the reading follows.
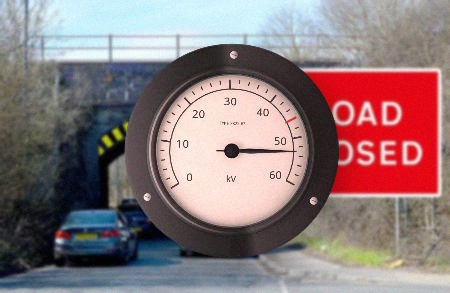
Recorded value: 53 kV
